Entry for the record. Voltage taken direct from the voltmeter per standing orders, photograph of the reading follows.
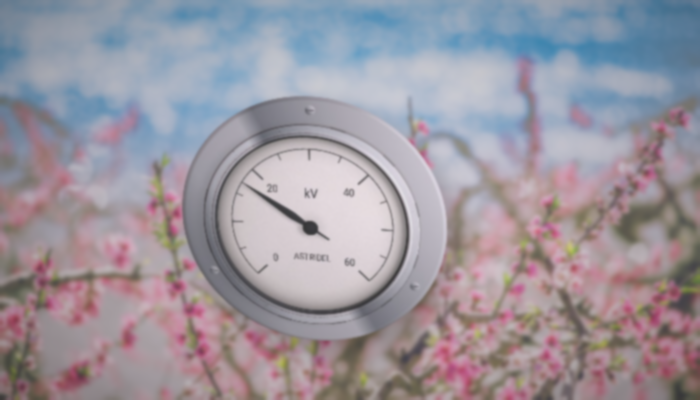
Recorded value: 17.5 kV
